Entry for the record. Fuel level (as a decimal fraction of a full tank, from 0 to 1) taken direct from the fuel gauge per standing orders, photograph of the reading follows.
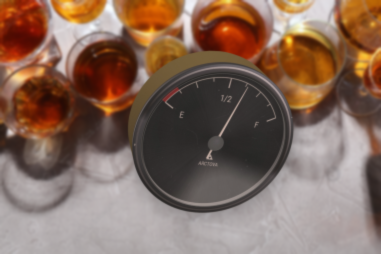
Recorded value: 0.625
